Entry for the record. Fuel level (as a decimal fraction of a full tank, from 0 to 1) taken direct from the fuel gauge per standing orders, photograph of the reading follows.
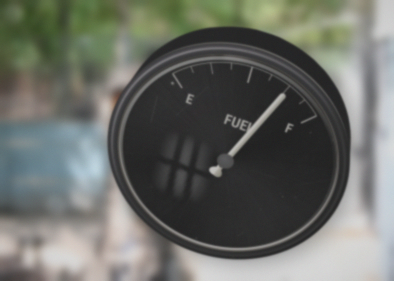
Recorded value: 0.75
